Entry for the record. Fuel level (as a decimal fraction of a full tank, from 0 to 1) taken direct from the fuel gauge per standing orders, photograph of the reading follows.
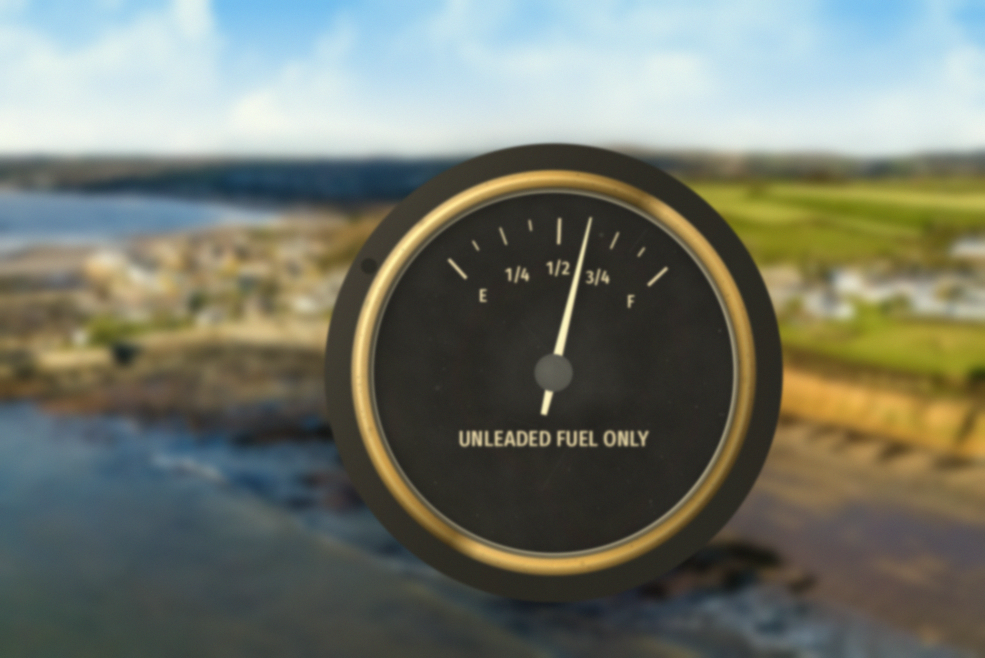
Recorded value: 0.625
